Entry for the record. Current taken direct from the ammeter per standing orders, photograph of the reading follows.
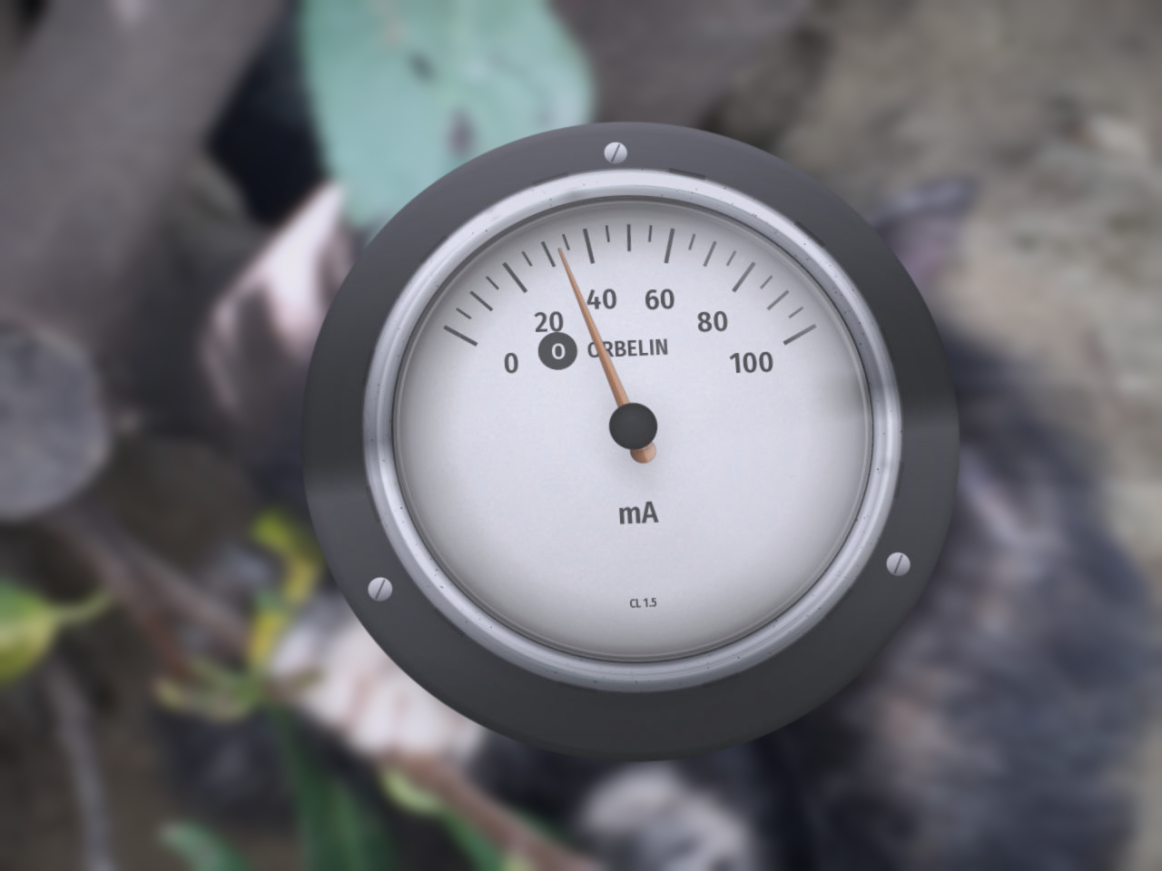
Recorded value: 32.5 mA
